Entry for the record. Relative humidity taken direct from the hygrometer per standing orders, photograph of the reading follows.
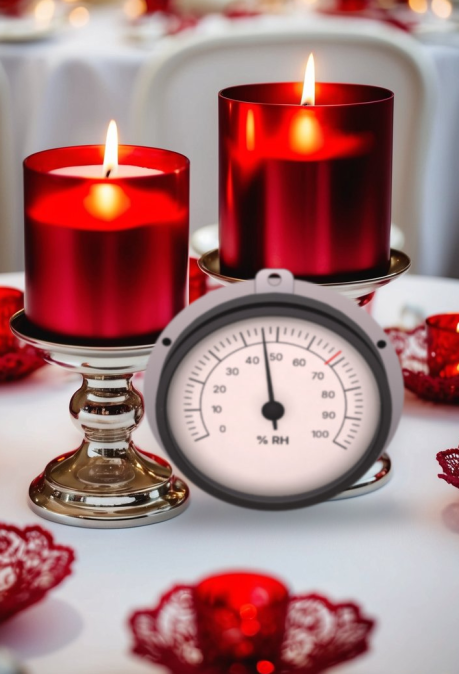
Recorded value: 46 %
